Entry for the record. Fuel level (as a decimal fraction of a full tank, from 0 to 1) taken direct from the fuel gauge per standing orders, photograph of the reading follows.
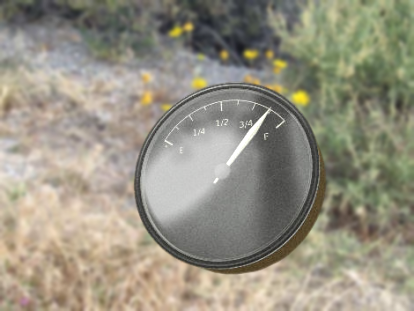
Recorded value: 0.875
